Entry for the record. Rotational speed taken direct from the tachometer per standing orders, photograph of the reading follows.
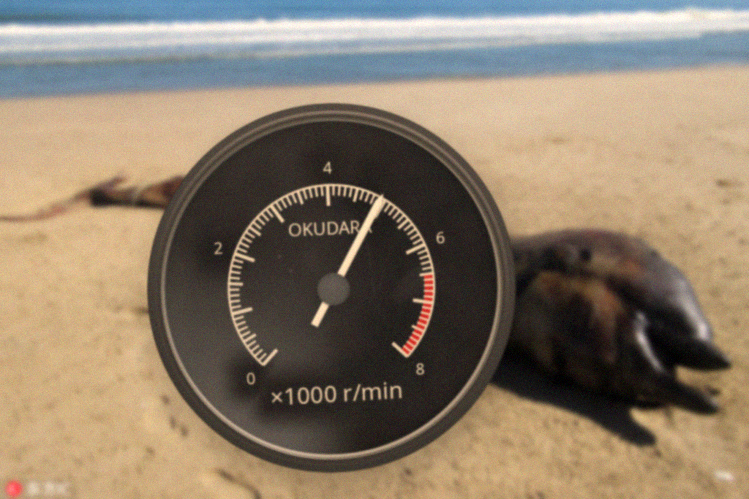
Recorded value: 4900 rpm
